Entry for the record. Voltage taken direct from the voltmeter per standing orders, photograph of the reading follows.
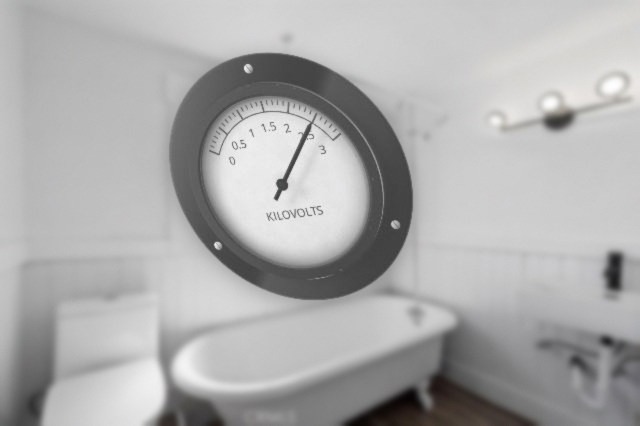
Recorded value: 2.5 kV
